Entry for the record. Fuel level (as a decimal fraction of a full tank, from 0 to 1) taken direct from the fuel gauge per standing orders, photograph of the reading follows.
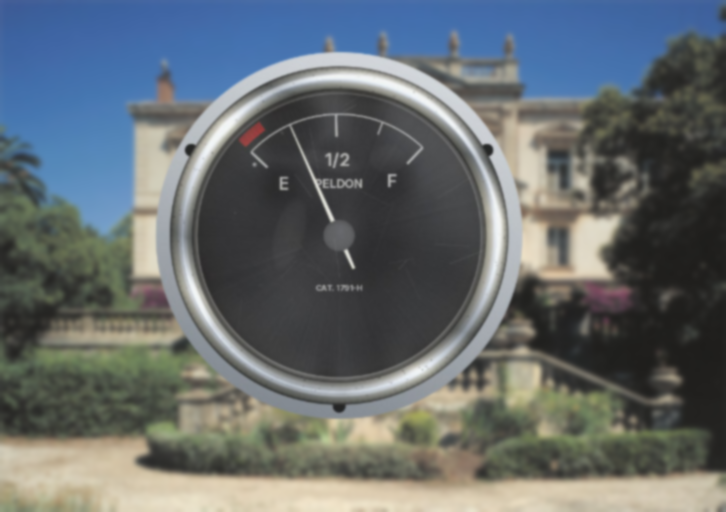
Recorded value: 0.25
